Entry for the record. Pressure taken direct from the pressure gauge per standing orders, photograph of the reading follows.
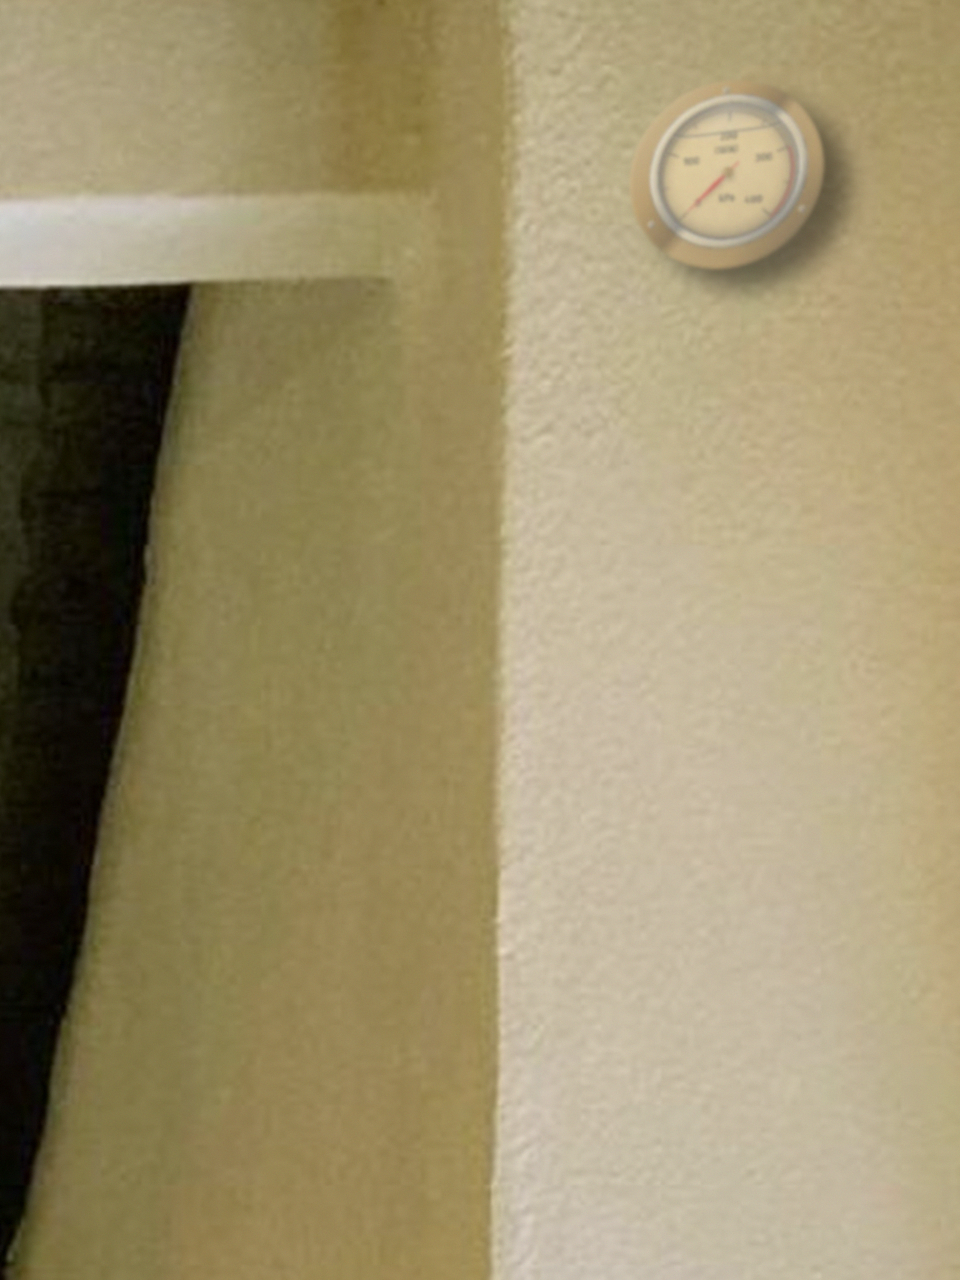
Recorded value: 0 kPa
